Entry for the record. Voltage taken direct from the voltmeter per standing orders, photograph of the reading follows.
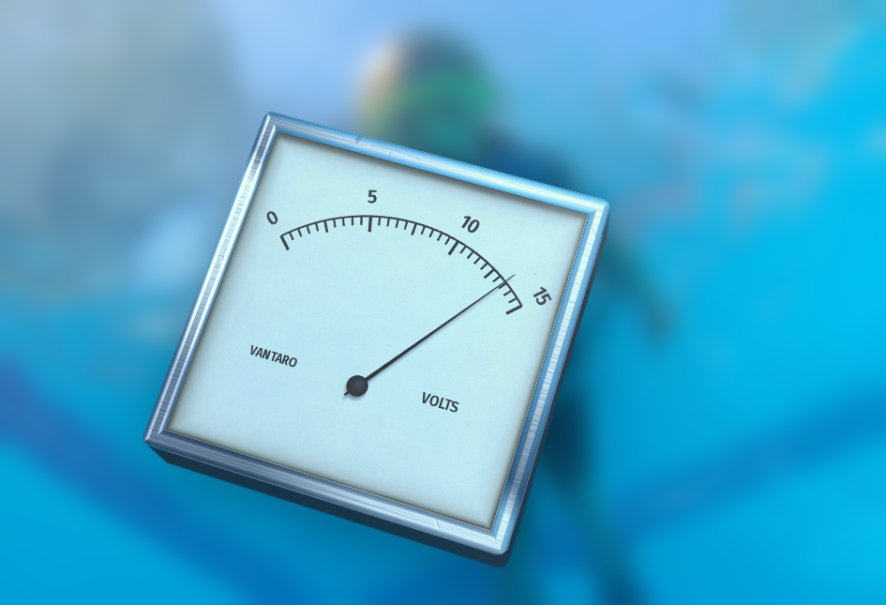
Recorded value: 13.5 V
